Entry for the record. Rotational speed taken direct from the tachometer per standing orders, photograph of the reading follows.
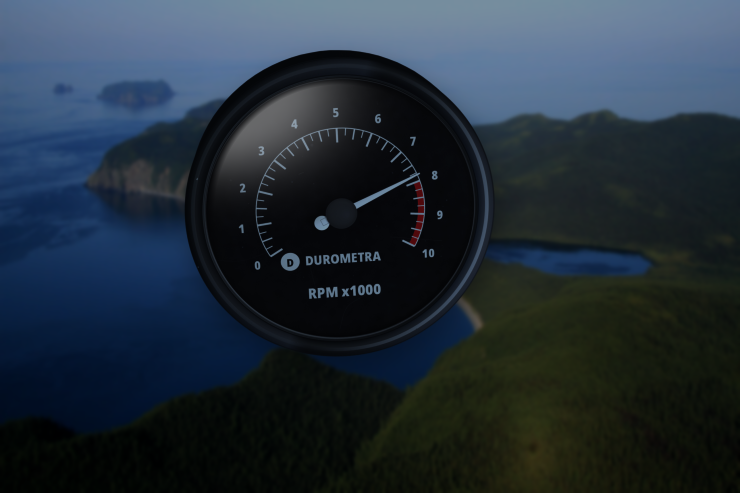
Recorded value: 7750 rpm
